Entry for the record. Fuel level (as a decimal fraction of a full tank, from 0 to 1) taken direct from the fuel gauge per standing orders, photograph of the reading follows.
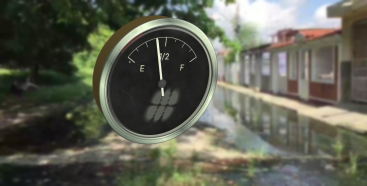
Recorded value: 0.375
